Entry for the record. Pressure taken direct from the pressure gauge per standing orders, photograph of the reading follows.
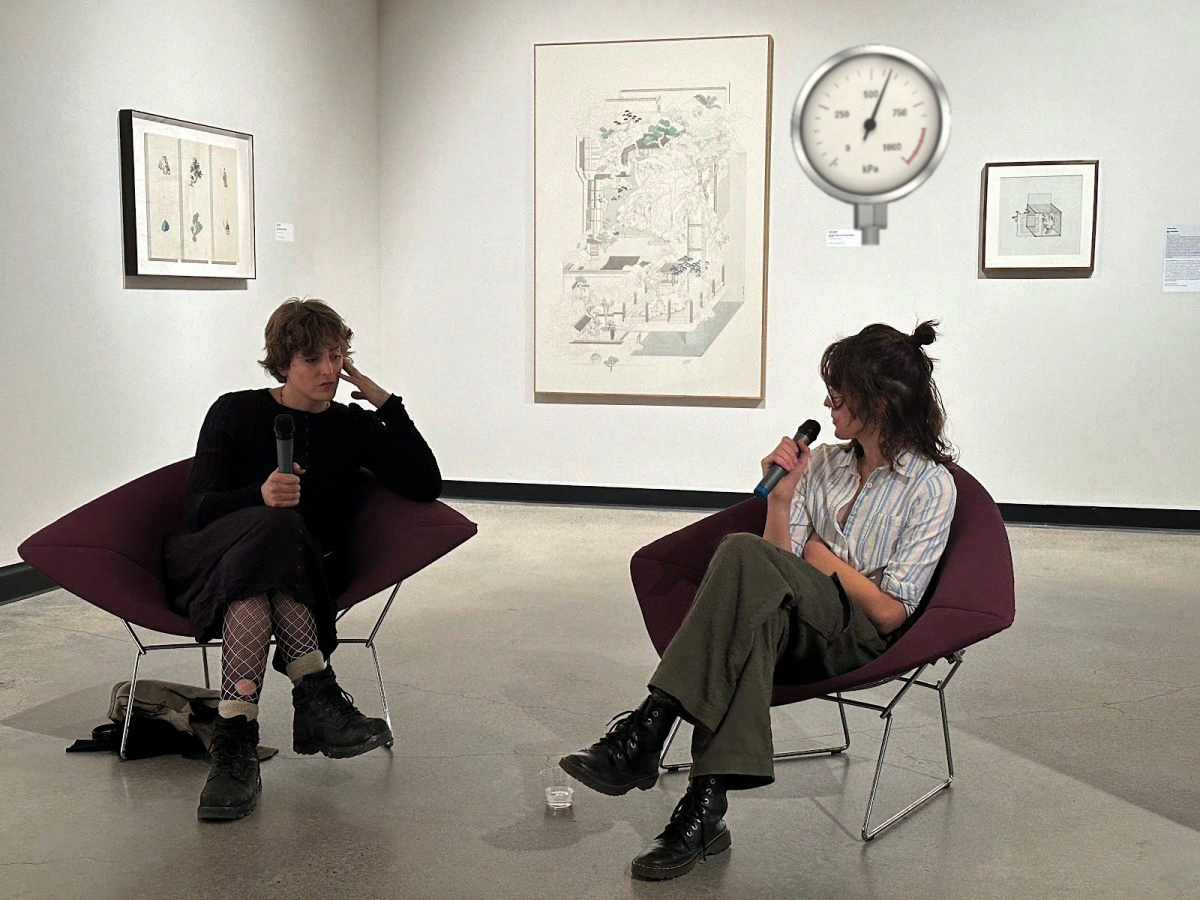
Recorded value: 575 kPa
